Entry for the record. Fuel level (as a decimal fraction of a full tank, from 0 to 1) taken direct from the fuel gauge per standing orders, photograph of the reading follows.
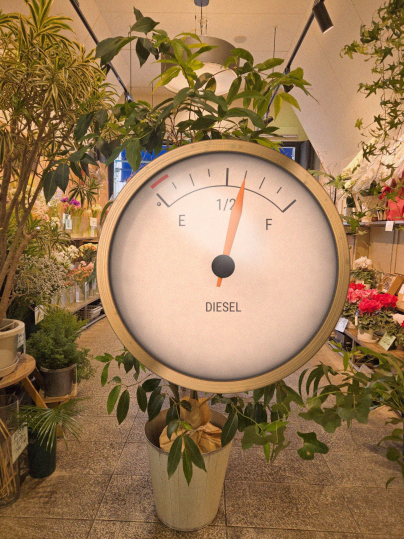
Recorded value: 0.625
